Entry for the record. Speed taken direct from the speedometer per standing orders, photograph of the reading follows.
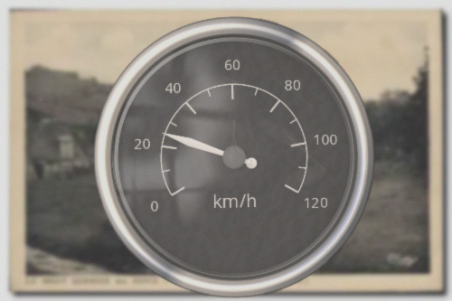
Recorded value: 25 km/h
